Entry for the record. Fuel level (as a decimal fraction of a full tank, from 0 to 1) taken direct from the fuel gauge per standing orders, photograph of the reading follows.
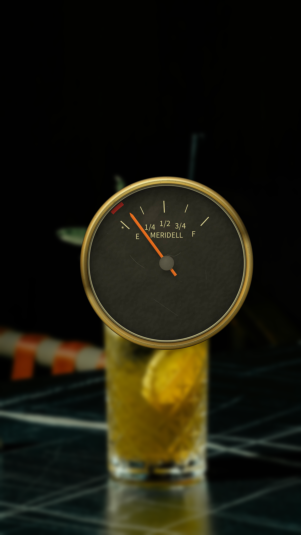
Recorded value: 0.125
